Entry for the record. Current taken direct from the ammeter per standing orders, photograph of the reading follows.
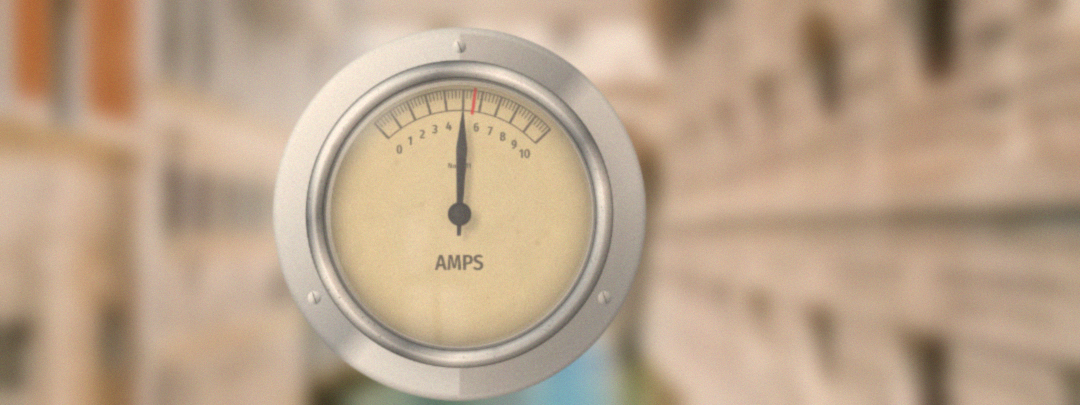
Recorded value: 5 A
